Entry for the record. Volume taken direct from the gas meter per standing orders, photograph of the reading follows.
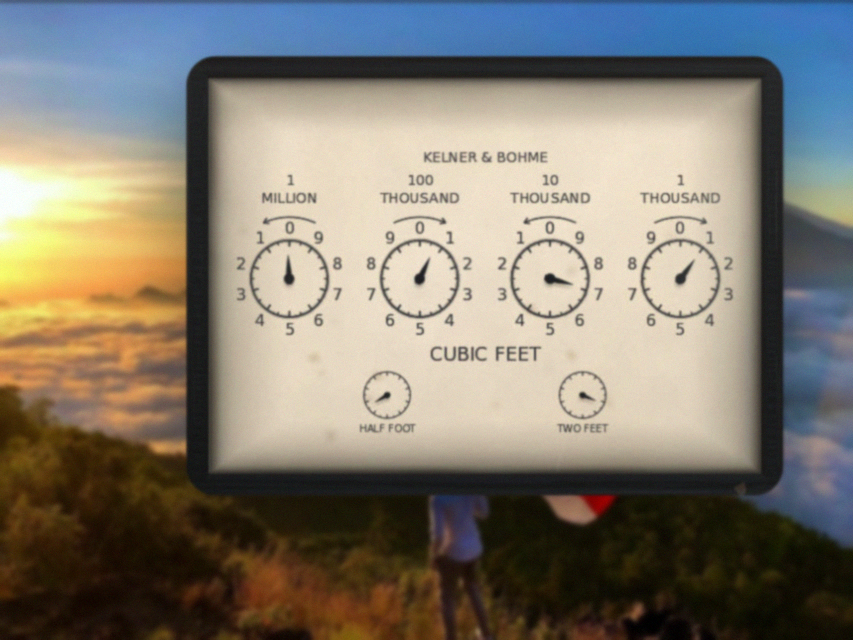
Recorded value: 7100 ft³
